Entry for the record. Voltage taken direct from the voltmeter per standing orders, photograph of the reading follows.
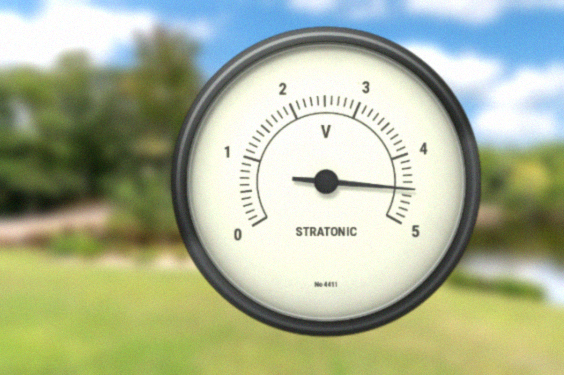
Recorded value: 4.5 V
